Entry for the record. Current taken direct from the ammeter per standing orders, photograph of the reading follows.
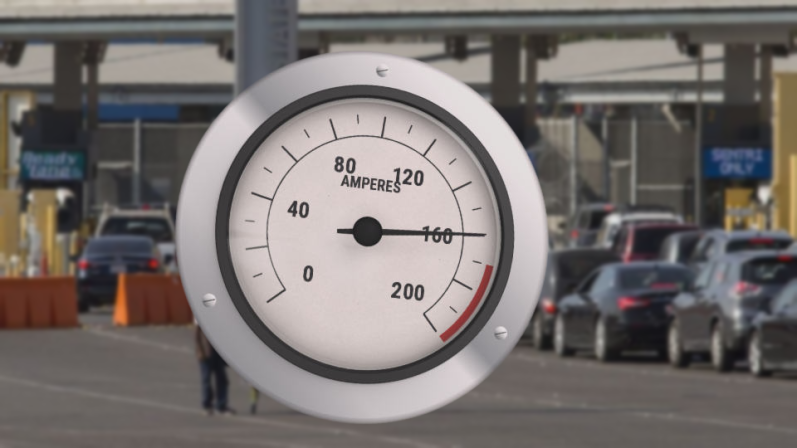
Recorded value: 160 A
